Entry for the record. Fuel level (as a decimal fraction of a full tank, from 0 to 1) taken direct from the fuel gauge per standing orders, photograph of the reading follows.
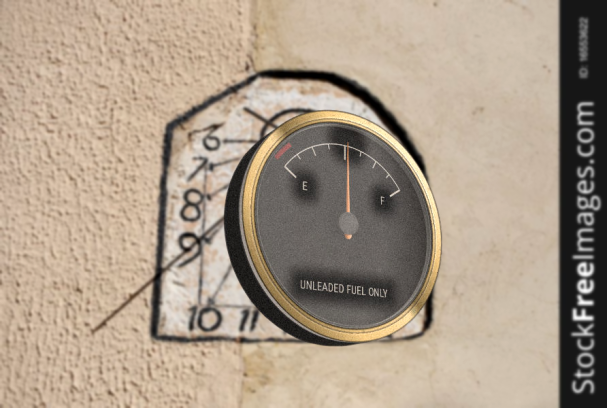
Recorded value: 0.5
